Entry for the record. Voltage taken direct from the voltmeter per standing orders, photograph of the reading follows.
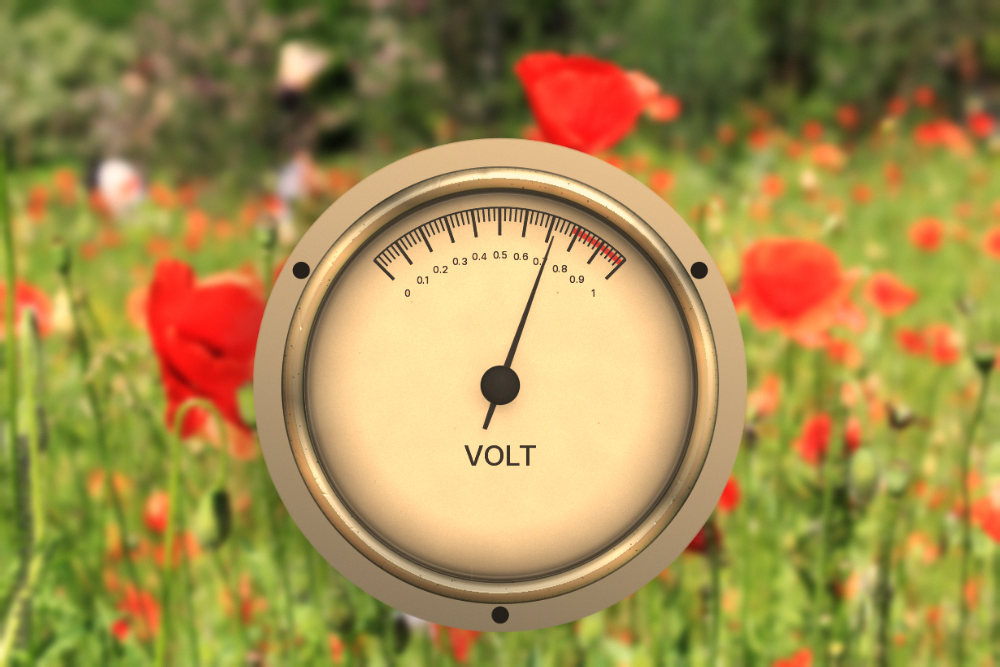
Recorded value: 0.72 V
